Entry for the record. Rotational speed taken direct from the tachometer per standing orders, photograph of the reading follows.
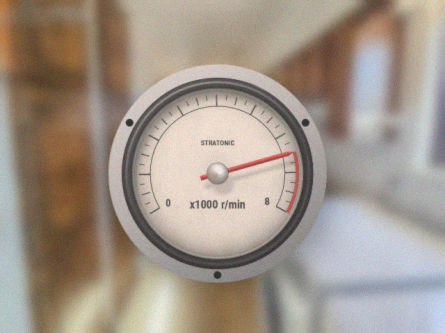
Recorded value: 6500 rpm
